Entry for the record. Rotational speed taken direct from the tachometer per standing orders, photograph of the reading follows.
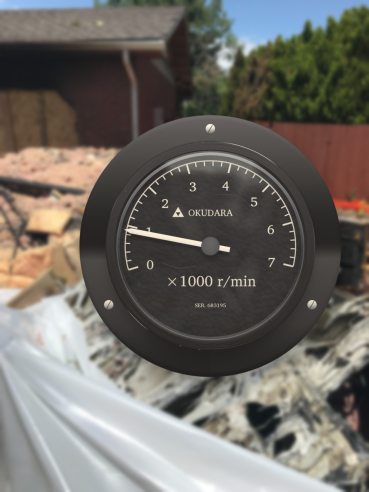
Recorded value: 900 rpm
